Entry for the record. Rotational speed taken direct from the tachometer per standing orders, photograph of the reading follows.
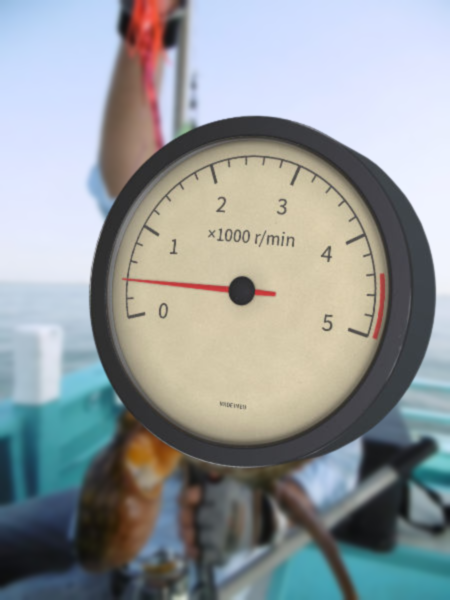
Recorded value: 400 rpm
